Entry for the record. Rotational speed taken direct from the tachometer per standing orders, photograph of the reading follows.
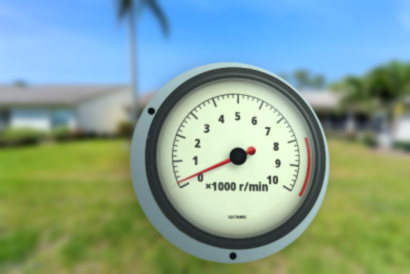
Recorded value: 200 rpm
